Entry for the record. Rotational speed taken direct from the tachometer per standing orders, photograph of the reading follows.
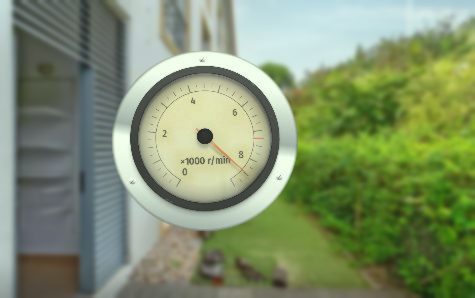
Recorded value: 8500 rpm
